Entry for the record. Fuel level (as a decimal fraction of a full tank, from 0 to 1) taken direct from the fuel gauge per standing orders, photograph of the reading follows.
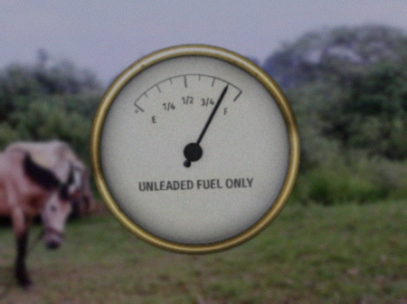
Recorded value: 0.875
